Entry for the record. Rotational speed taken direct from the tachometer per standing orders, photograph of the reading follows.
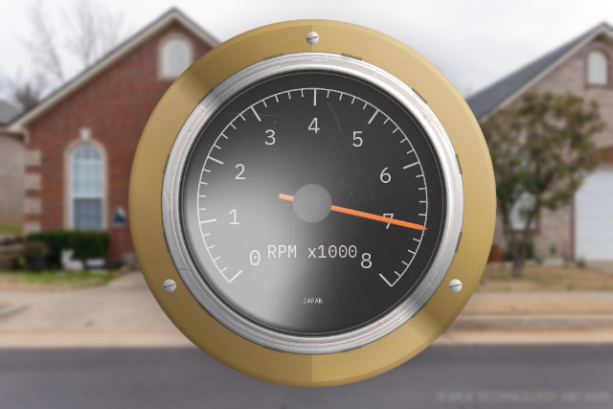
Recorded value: 7000 rpm
